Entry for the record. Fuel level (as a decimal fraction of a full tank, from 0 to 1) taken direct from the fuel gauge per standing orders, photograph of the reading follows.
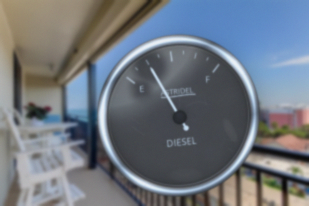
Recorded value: 0.25
